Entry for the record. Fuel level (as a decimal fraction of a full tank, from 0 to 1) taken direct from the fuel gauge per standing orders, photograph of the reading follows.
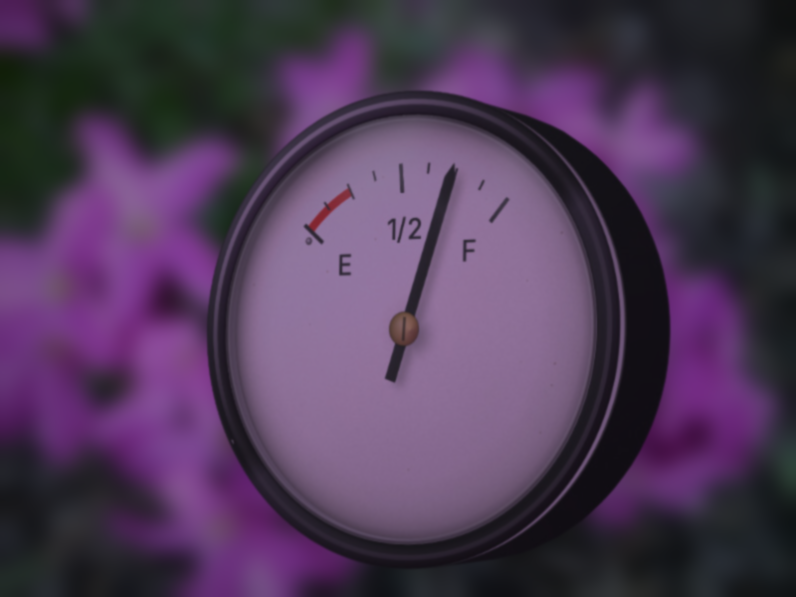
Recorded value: 0.75
